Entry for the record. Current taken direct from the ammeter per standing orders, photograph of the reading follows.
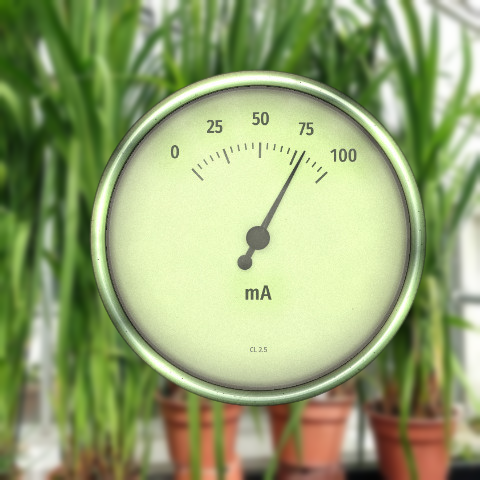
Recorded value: 80 mA
